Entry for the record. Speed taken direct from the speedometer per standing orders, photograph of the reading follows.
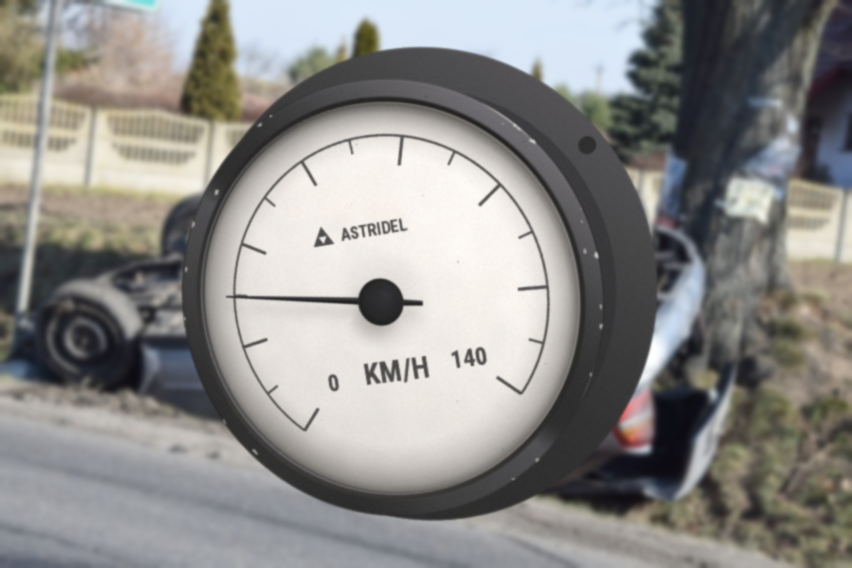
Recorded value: 30 km/h
